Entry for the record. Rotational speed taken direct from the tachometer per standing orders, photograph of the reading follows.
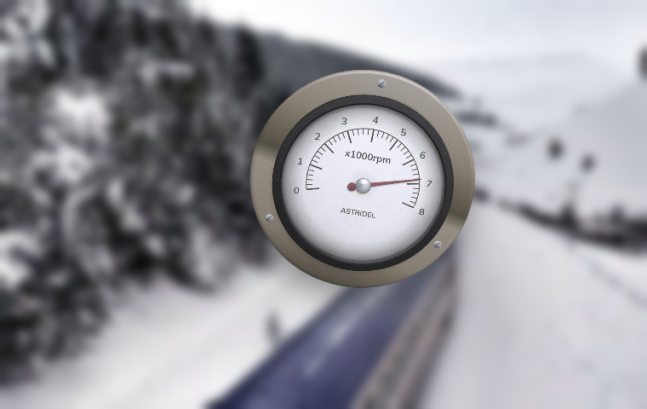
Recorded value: 6800 rpm
